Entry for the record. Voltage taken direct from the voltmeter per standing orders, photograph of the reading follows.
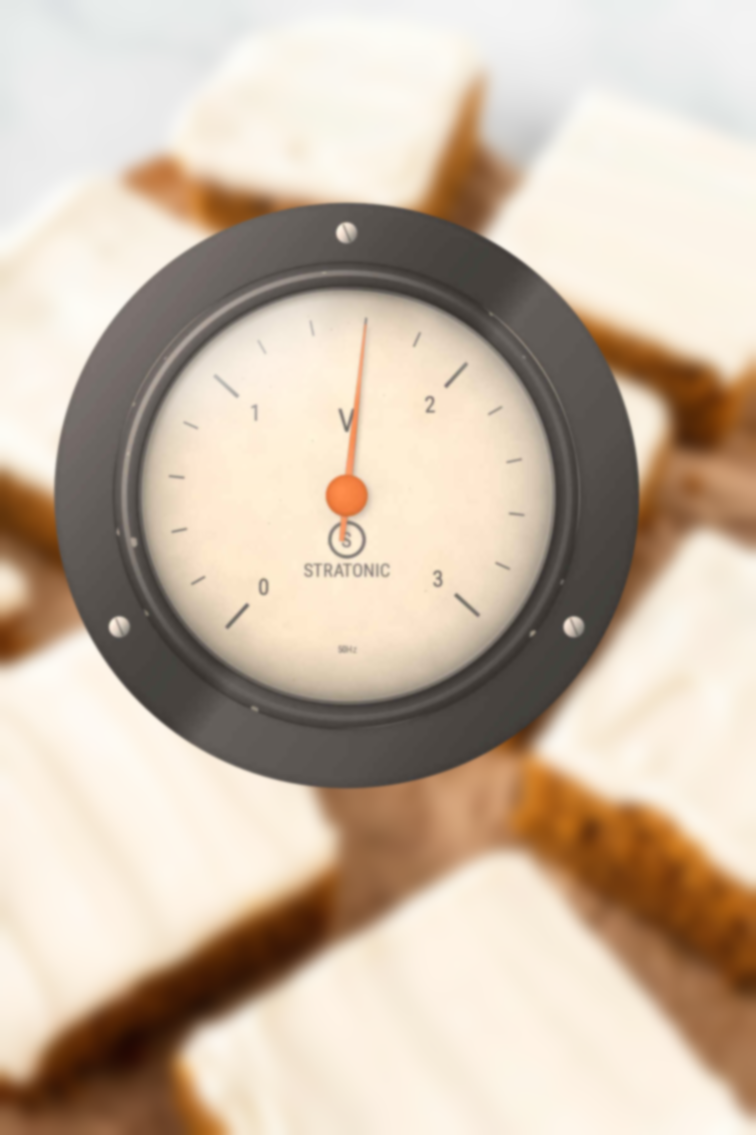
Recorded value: 1.6 V
